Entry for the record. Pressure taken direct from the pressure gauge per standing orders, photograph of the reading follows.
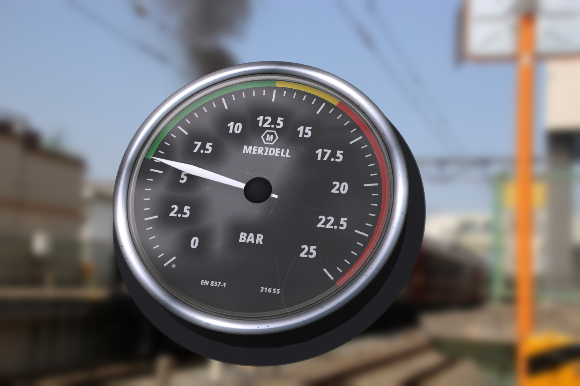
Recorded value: 5.5 bar
